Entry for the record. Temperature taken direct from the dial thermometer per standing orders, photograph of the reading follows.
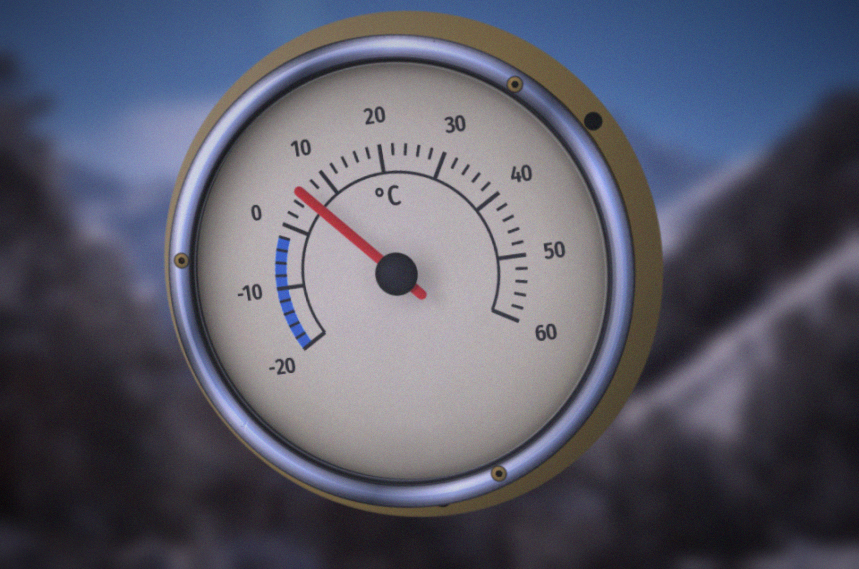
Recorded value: 6 °C
